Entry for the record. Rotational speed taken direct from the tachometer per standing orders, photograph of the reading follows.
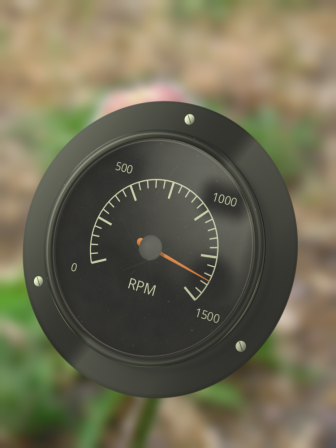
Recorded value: 1375 rpm
